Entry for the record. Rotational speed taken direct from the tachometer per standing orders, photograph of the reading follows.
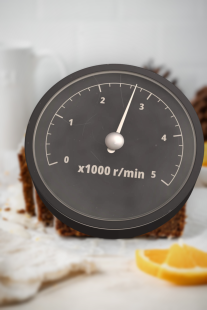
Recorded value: 2700 rpm
